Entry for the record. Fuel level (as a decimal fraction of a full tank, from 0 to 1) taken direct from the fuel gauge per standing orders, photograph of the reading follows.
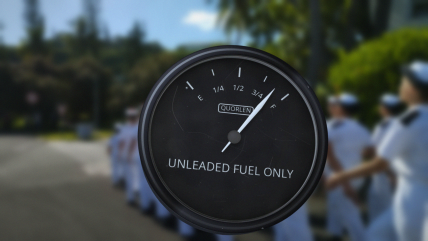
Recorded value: 0.875
